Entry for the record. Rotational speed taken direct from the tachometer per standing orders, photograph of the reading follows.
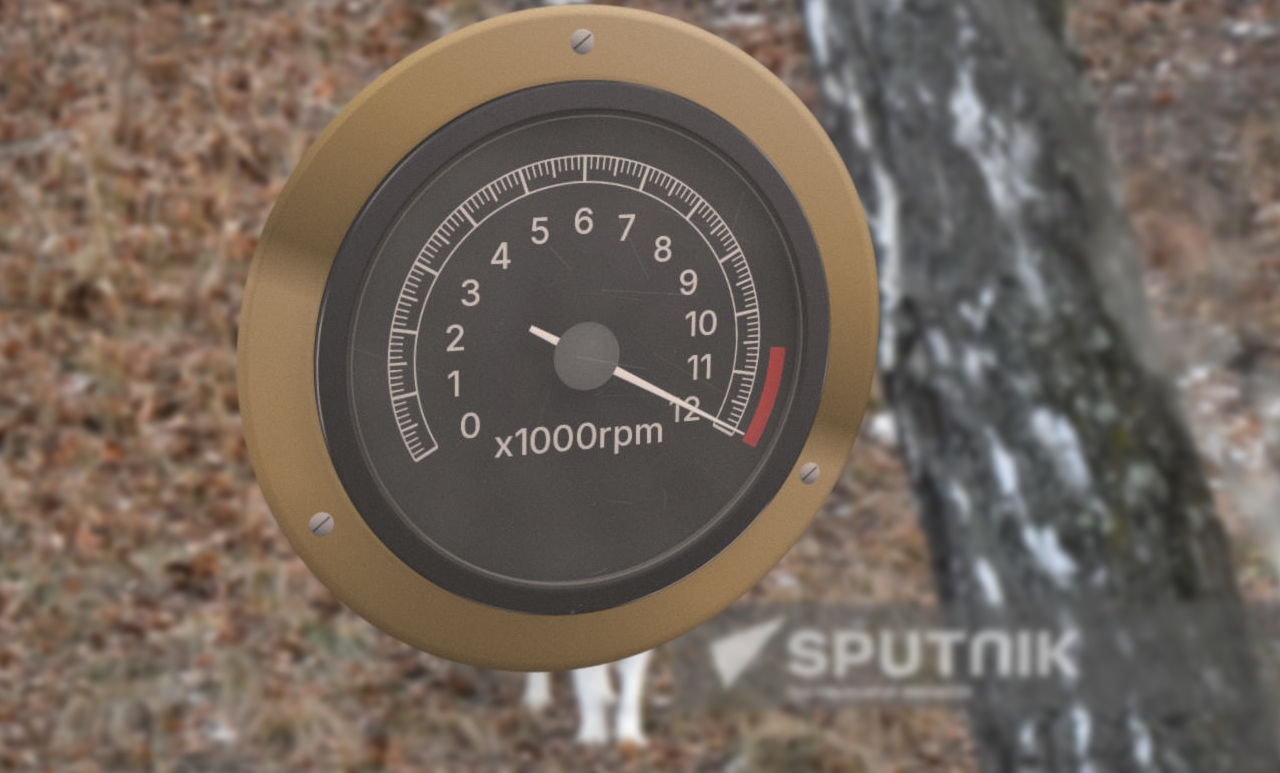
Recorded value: 11900 rpm
